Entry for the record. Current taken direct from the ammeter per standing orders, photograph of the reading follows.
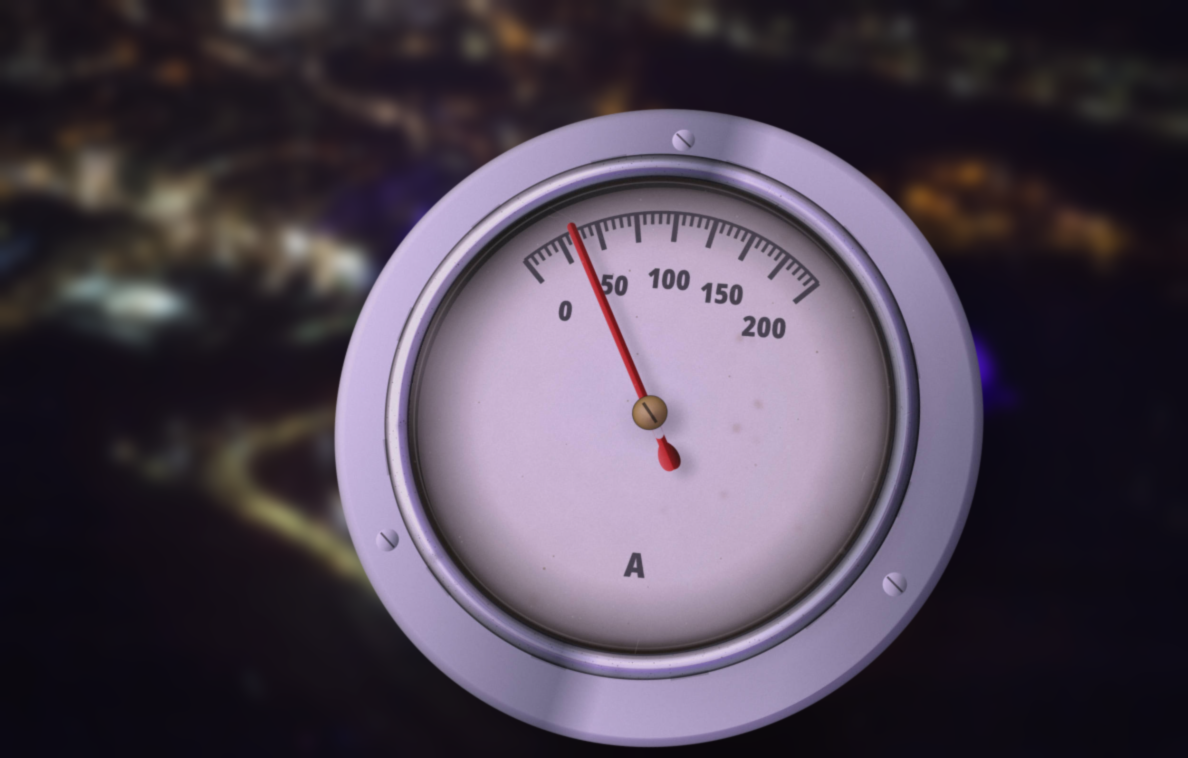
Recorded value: 35 A
